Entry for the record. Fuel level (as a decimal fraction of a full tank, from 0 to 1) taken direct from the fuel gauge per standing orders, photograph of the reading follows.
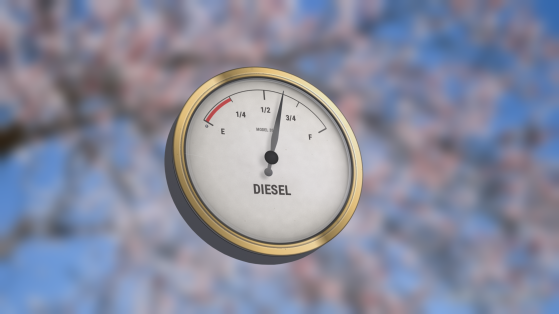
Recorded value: 0.625
